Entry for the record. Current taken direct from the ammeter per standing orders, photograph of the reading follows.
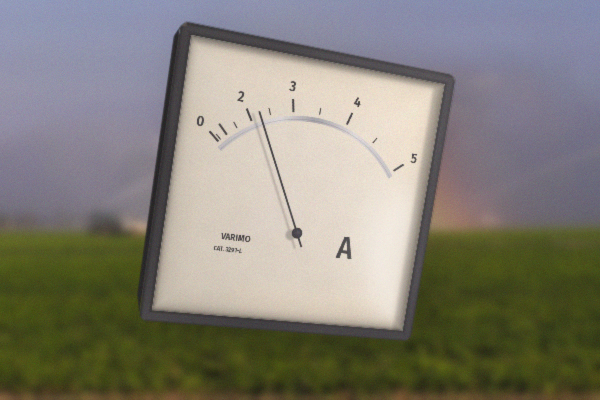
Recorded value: 2.25 A
